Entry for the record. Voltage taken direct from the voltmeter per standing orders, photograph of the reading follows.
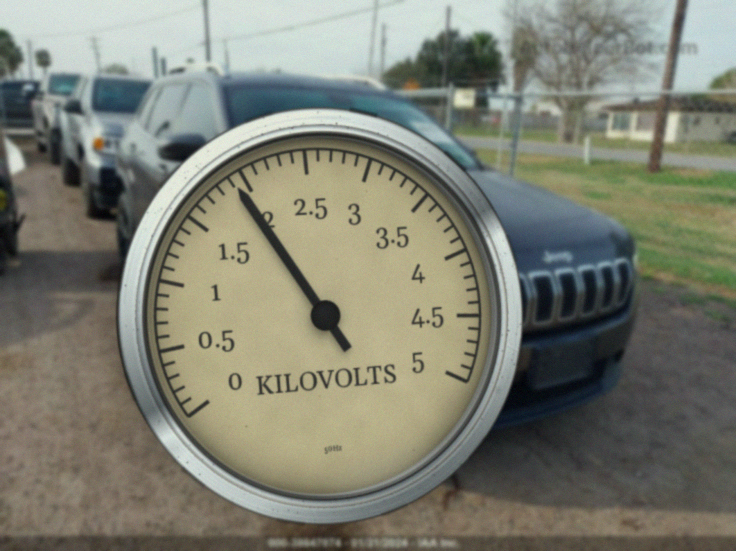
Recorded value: 1.9 kV
